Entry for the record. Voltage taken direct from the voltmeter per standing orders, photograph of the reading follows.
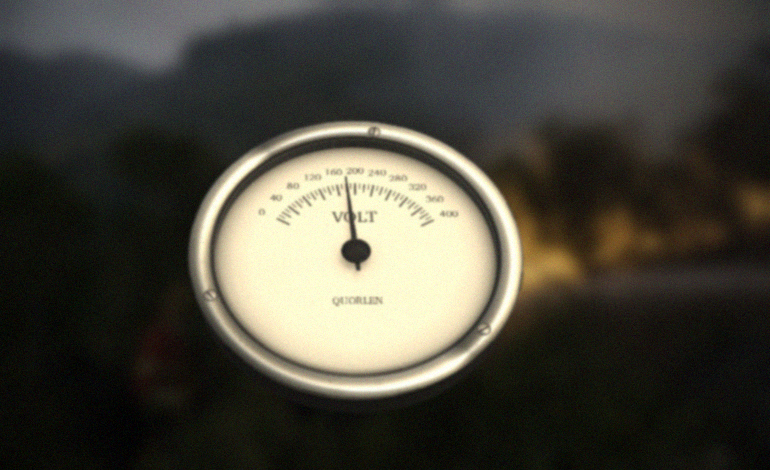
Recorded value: 180 V
